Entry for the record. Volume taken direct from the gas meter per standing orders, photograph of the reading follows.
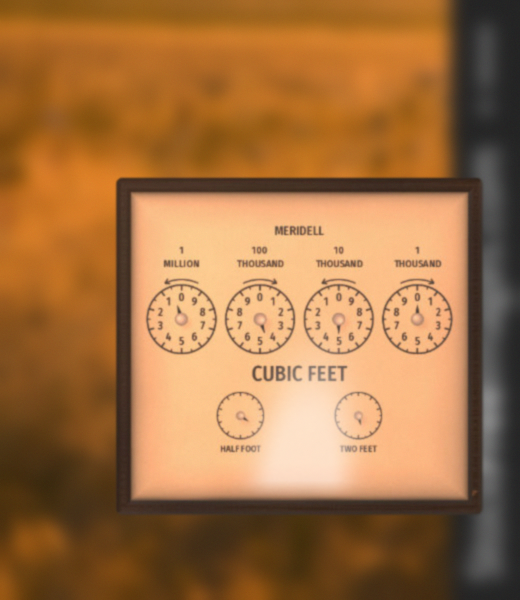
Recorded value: 45000 ft³
